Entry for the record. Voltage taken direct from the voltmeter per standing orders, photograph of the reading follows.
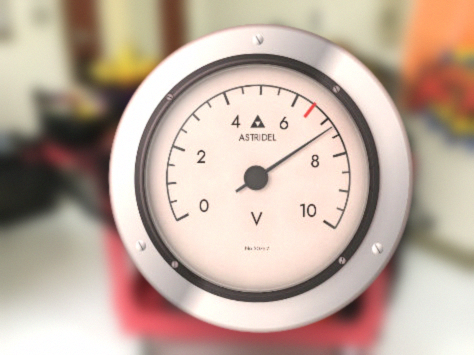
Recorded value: 7.25 V
